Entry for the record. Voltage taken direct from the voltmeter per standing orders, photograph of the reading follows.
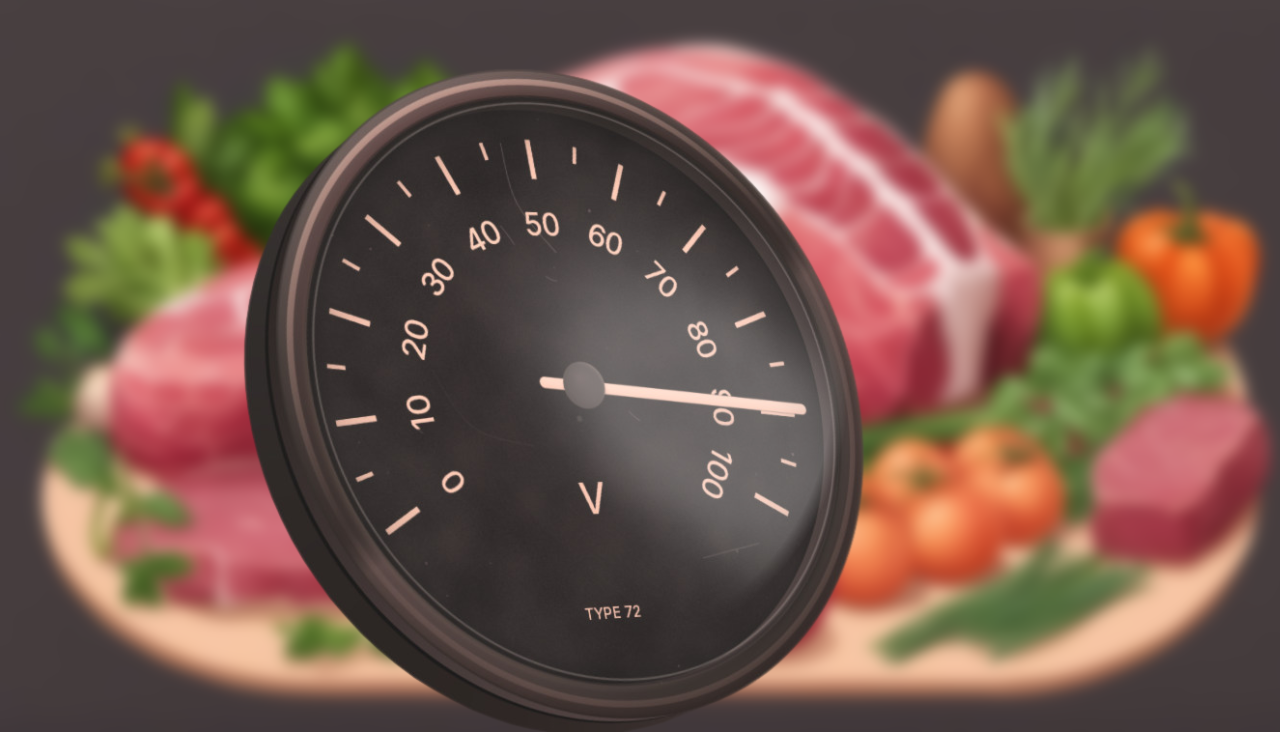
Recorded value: 90 V
